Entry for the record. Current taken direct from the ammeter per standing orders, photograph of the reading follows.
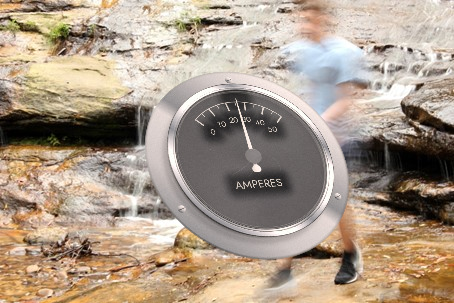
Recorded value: 25 A
